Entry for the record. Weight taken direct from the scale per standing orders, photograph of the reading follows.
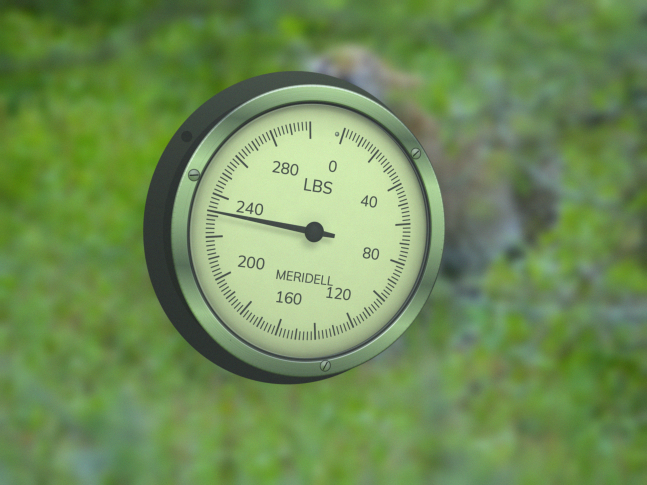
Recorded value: 232 lb
